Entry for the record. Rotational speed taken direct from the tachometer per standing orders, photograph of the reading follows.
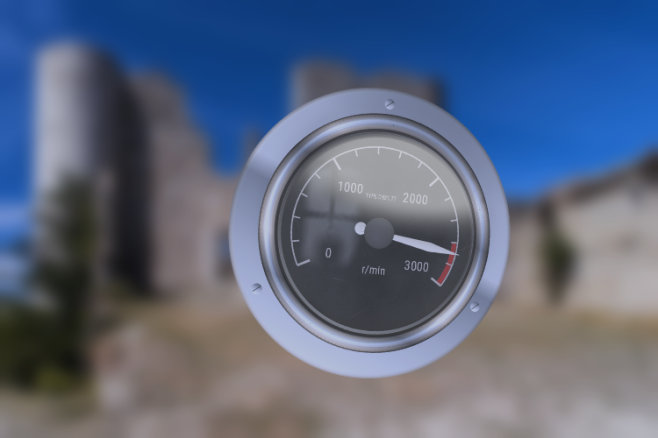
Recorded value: 2700 rpm
